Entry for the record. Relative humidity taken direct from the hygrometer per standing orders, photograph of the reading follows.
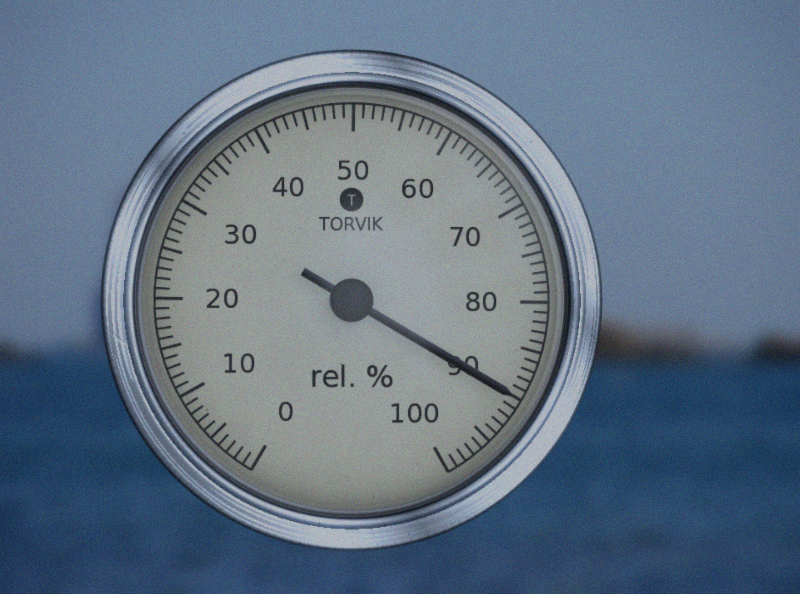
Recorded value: 90 %
